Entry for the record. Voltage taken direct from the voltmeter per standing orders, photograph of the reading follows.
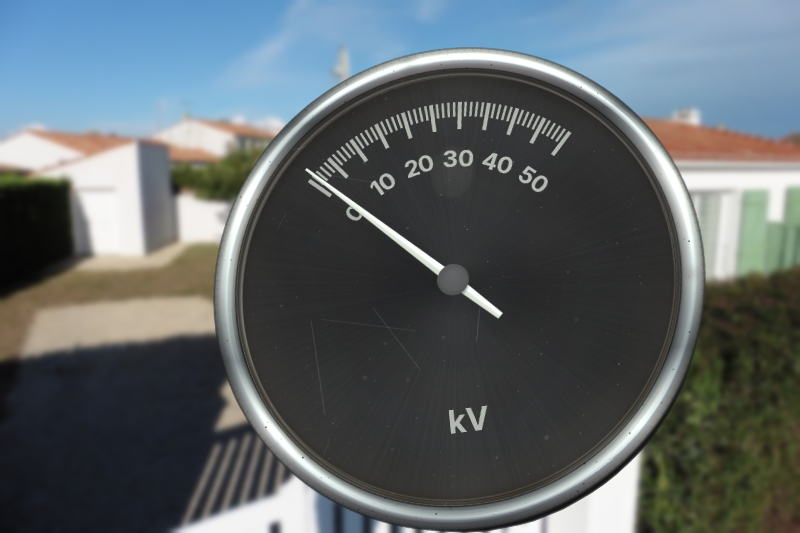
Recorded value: 1 kV
